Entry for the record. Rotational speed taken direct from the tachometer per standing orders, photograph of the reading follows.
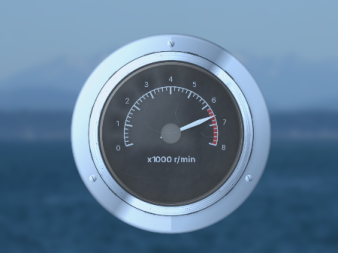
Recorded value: 6600 rpm
